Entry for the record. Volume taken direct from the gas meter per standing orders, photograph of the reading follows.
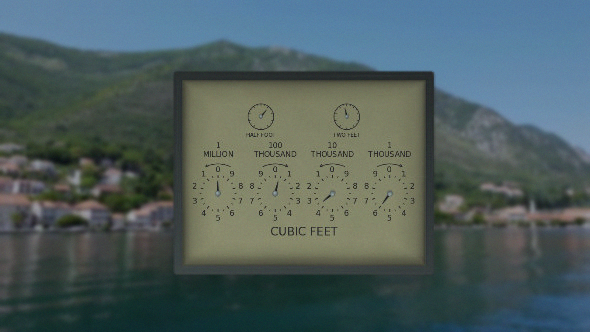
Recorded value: 3600 ft³
